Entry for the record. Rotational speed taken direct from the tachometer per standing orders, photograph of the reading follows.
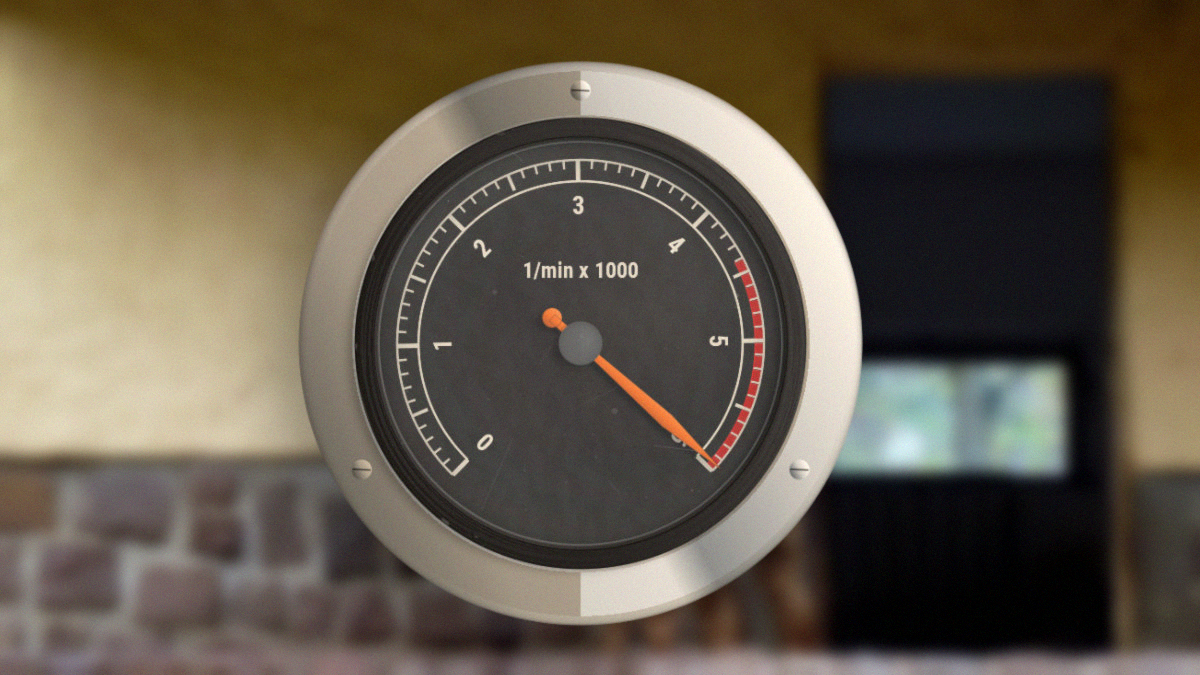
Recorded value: 5950 rpm
